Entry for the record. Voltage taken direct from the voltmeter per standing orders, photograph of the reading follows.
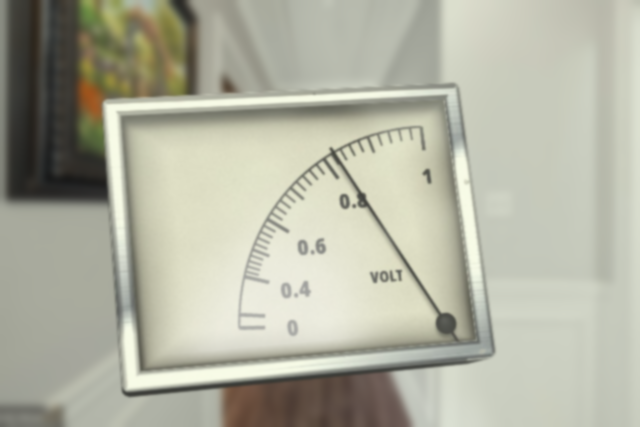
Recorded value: 0.82 V
